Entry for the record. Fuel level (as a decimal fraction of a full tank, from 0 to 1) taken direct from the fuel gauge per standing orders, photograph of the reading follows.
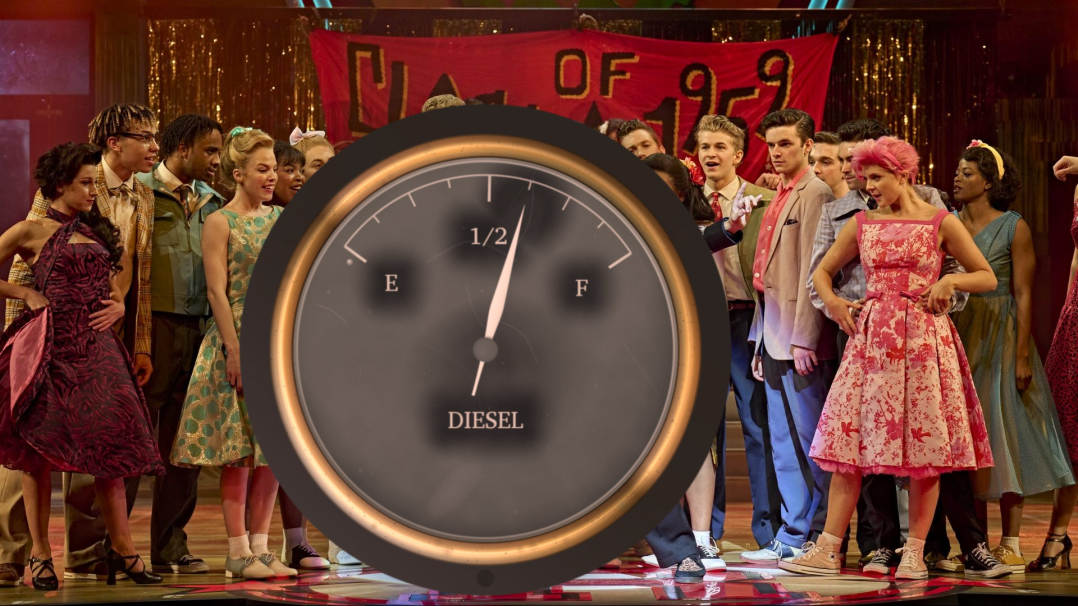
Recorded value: 0.625
